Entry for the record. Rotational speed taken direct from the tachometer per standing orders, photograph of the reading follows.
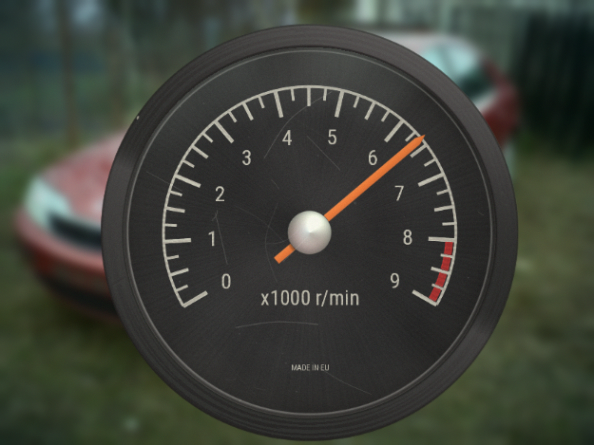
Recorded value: 6375 rpm
